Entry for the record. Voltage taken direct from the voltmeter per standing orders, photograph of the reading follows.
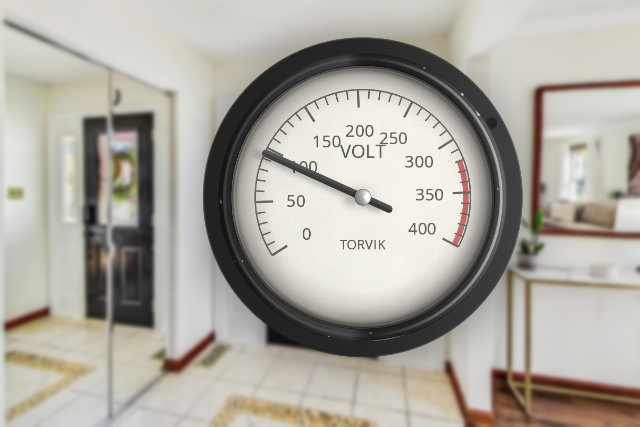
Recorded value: 95 V
